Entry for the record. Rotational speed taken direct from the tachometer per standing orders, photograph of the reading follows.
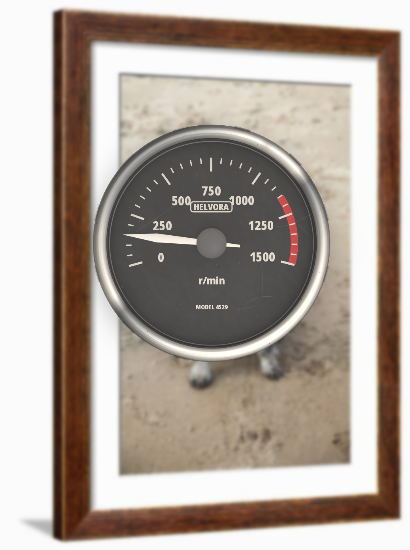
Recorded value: 150 rpm
